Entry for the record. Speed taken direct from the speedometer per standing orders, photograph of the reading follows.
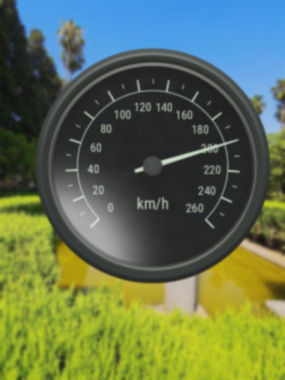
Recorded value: 200 km/h
